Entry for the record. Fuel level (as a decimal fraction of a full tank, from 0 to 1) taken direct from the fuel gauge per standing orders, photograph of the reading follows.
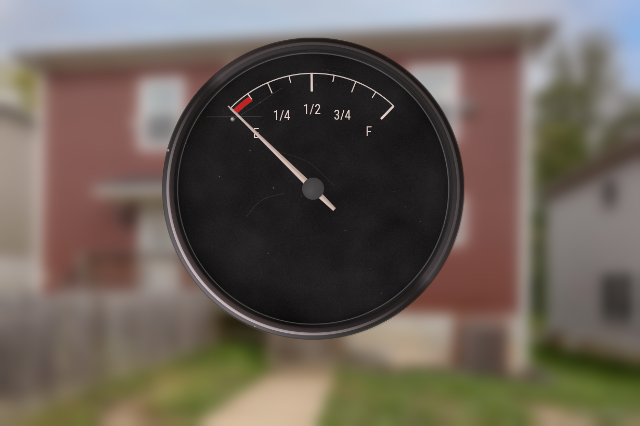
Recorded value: 0
